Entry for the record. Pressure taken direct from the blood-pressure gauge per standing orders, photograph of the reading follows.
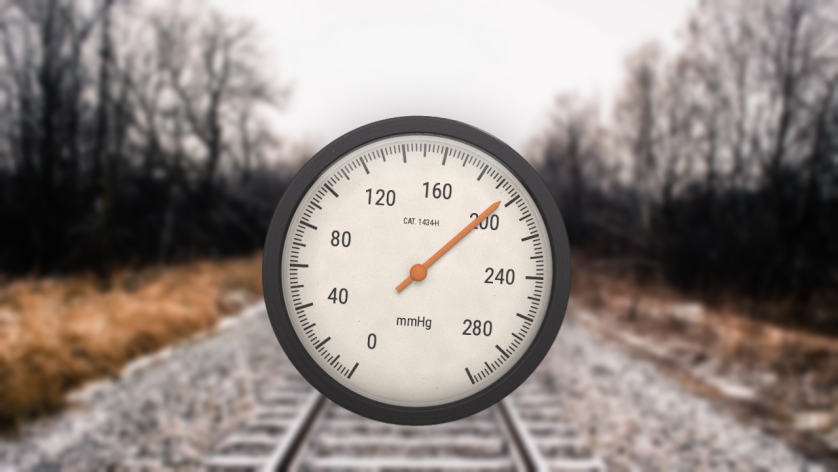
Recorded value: 196 mmHg
